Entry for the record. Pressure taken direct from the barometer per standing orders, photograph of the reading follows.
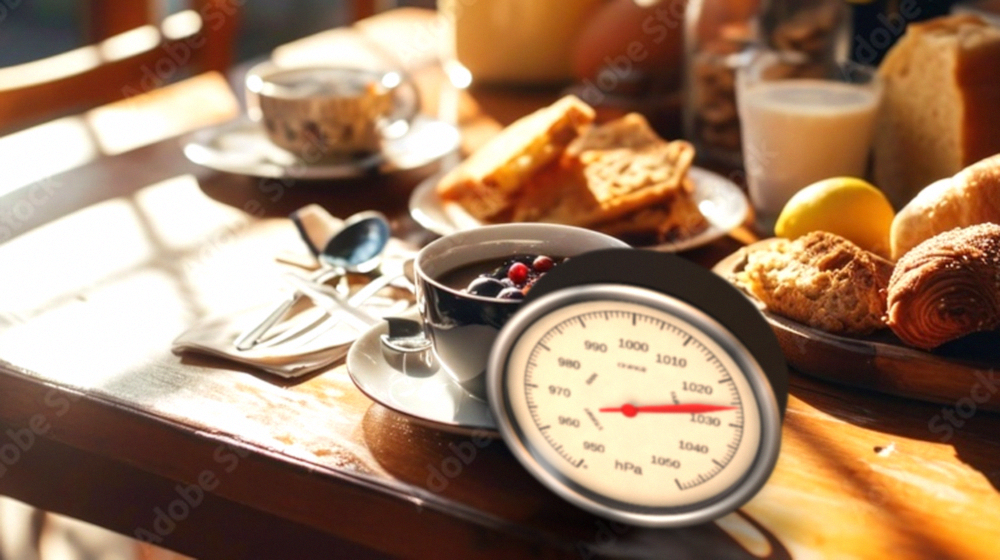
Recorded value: 1025 hPa
